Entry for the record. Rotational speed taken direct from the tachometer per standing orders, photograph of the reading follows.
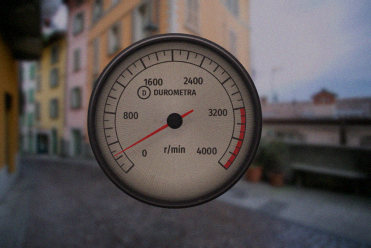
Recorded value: 250 rpm
